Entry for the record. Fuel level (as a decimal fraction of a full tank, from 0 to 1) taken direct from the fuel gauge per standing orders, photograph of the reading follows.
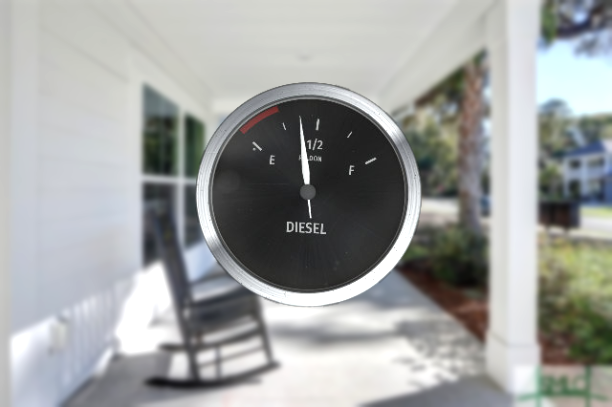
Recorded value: 0.375
